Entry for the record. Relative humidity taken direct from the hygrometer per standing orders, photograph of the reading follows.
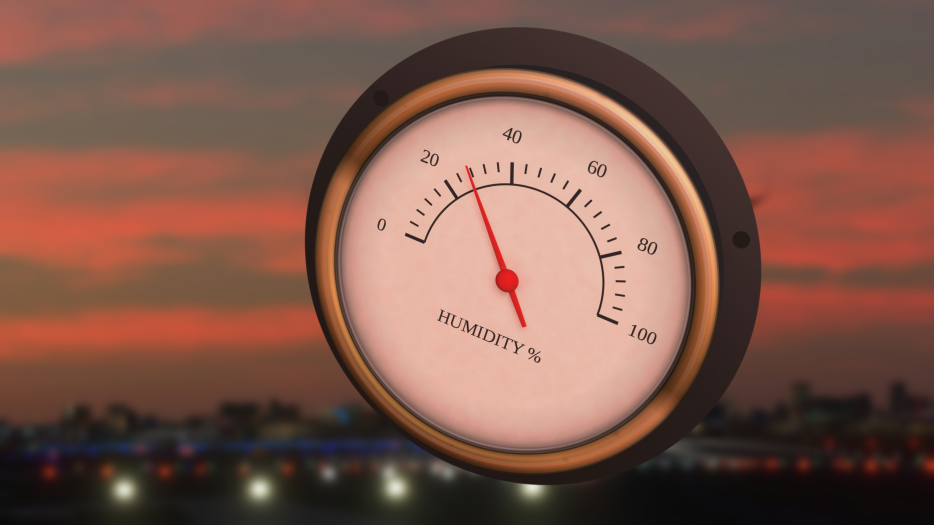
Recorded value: 28 %
